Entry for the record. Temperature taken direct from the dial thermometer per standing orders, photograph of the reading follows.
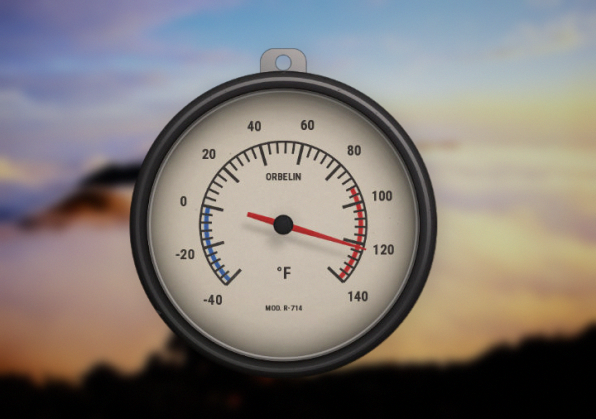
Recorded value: 122 °F
